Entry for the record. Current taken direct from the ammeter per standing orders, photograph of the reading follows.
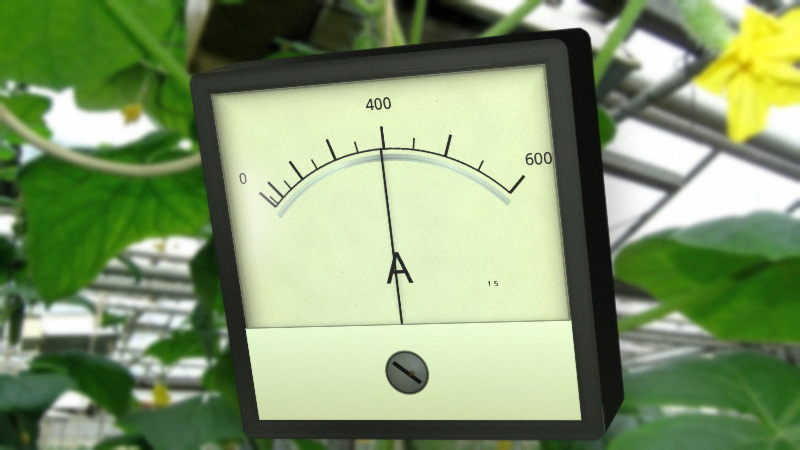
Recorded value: 400 A
